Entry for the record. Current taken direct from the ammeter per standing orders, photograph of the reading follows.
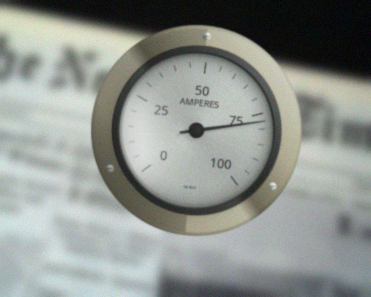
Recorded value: 77.5 A
